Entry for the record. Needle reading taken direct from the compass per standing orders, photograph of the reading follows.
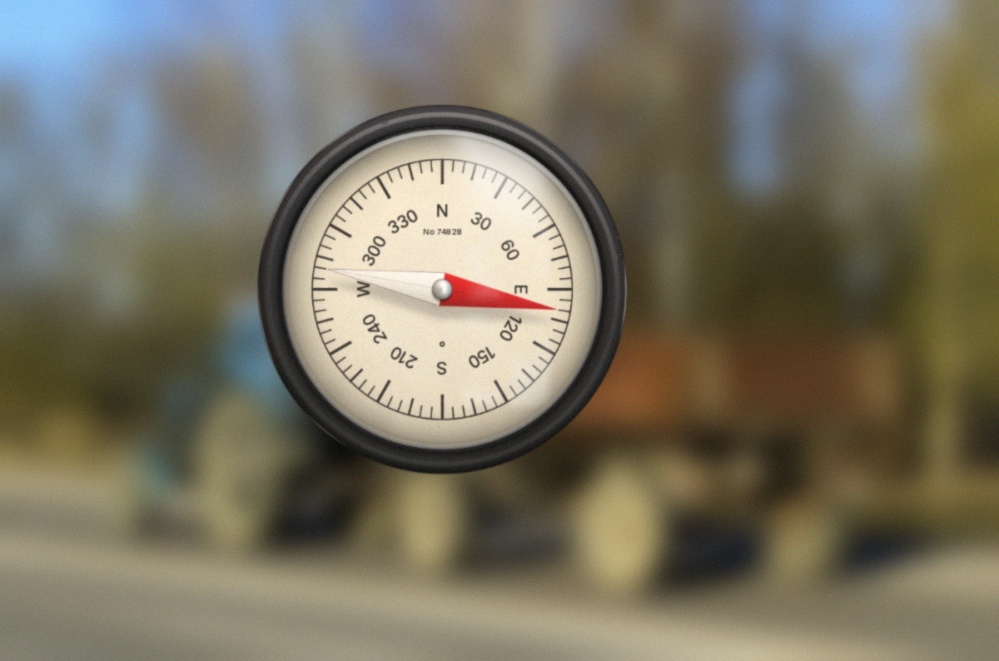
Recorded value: 100 °
